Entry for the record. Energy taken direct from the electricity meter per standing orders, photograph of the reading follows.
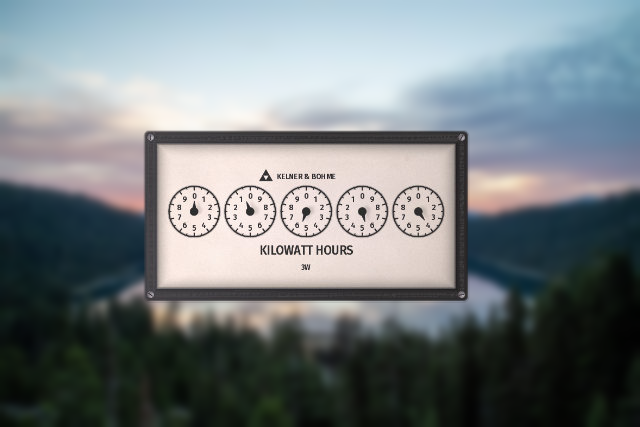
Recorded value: 554 kWh
